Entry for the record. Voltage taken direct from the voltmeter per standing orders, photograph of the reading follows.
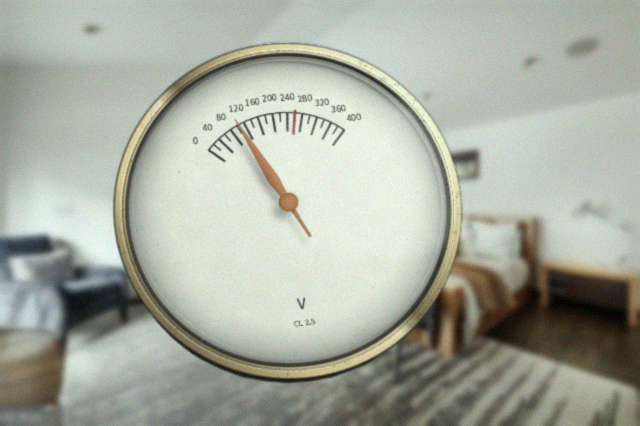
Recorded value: 100 V
